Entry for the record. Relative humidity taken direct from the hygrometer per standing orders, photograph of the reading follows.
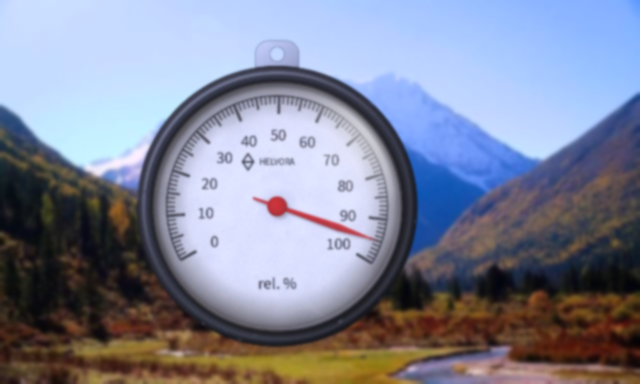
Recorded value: 95 %
